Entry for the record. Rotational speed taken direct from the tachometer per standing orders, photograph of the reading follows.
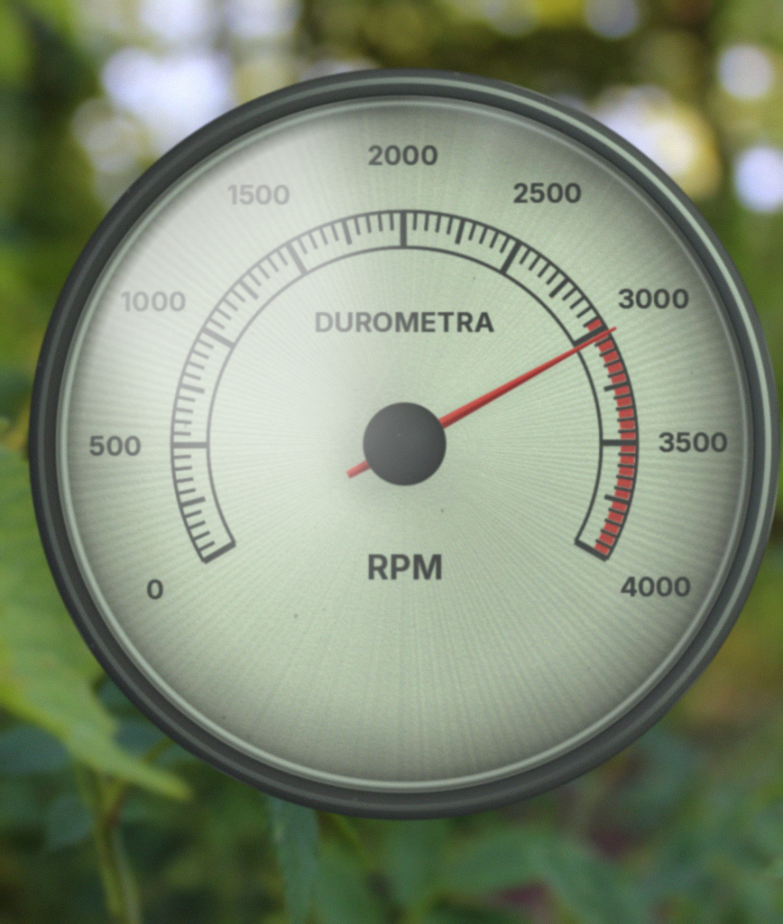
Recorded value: 3025 rpm
